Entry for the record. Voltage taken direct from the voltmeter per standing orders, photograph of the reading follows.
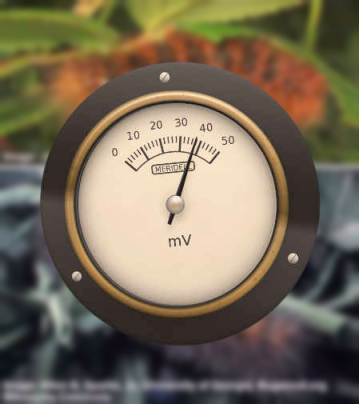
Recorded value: 38 mV
